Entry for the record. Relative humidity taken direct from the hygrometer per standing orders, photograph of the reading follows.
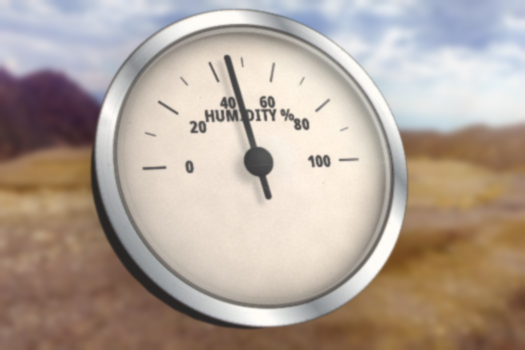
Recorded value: 45 %
